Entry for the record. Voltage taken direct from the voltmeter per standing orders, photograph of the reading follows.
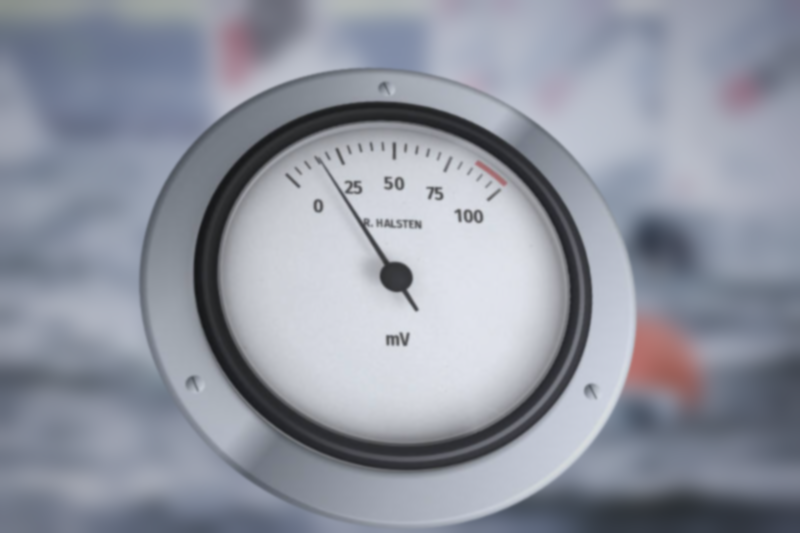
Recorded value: 15 mV
